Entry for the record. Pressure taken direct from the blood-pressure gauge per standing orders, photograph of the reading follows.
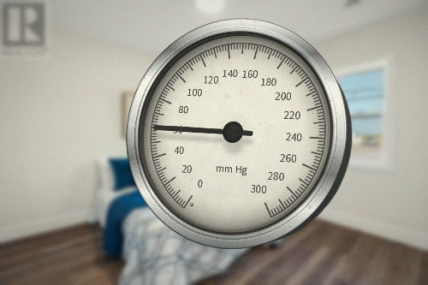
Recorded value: 60 mmHg
